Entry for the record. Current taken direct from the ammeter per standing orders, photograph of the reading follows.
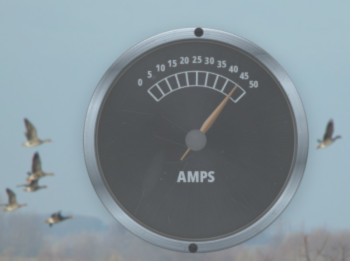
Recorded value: 45 A
